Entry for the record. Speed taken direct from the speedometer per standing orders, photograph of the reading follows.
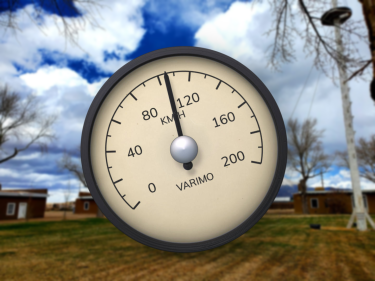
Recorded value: 105 km/h
